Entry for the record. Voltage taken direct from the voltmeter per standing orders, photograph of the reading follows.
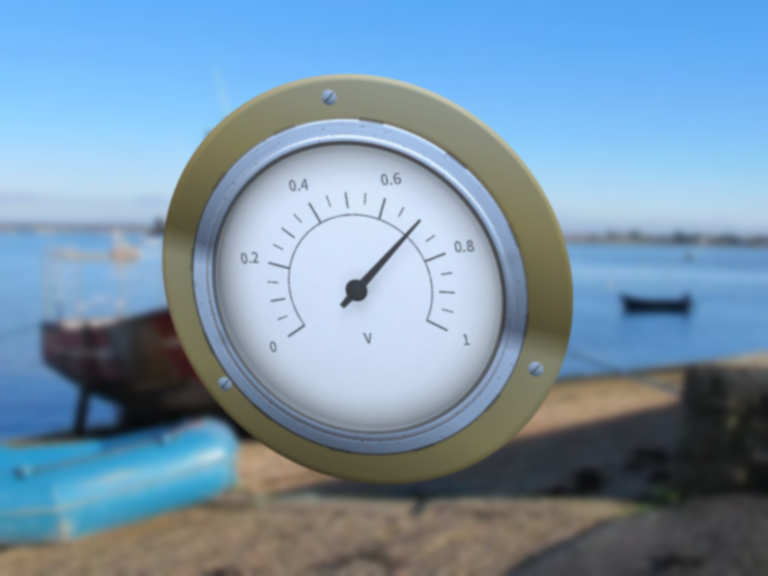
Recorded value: 0.7 V
